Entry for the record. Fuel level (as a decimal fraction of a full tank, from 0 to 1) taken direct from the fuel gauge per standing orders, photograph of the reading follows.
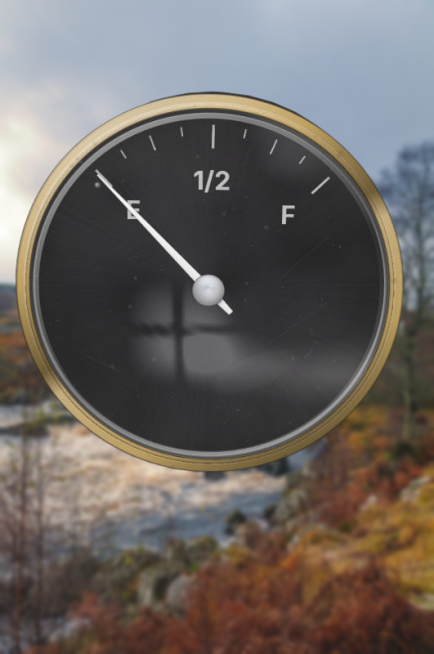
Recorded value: 0
